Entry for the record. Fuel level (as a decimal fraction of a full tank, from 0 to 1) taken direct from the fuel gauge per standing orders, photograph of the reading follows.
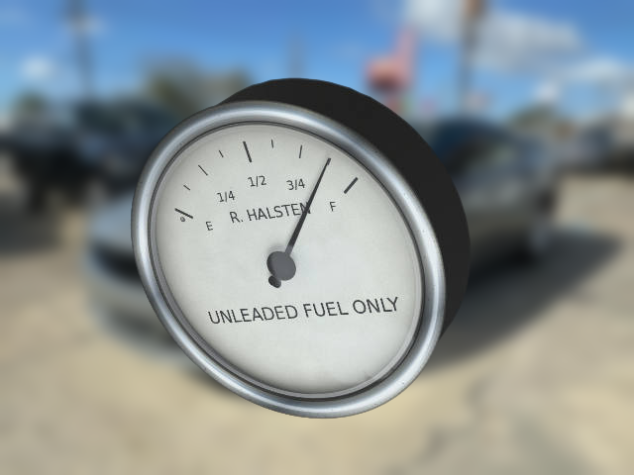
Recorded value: 0.875
